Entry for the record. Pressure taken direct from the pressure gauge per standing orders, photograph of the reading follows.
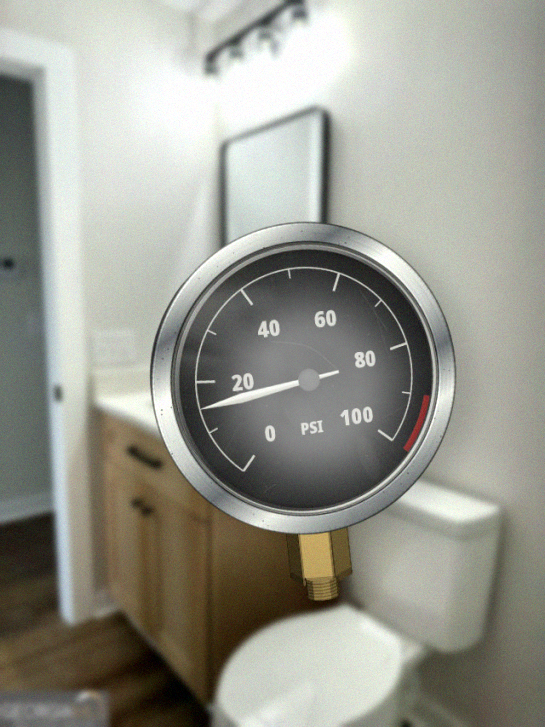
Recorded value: 15 psi
